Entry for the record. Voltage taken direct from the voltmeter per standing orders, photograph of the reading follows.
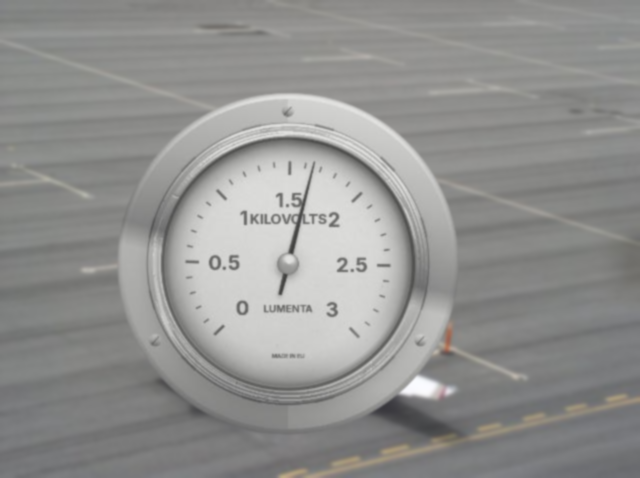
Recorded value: 1.65 kV
